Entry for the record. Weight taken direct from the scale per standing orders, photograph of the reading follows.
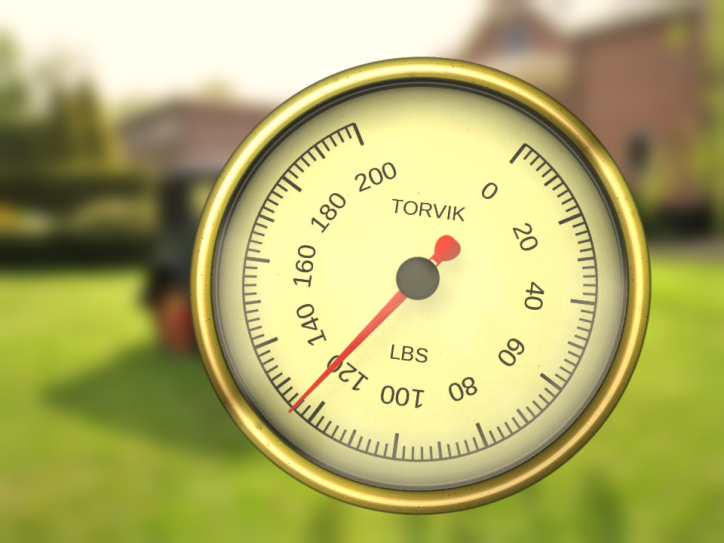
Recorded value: 124 lb
